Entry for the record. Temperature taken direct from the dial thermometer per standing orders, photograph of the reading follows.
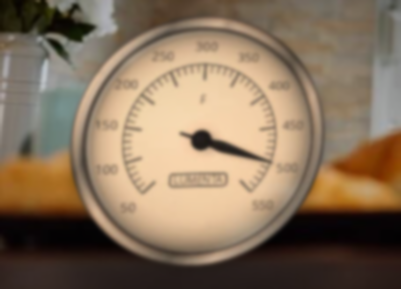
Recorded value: 500 °F
